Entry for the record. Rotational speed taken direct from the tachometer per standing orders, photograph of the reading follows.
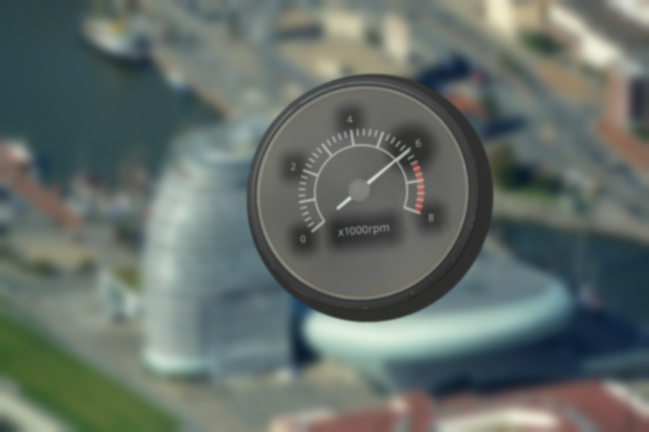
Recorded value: 6000 rpm
